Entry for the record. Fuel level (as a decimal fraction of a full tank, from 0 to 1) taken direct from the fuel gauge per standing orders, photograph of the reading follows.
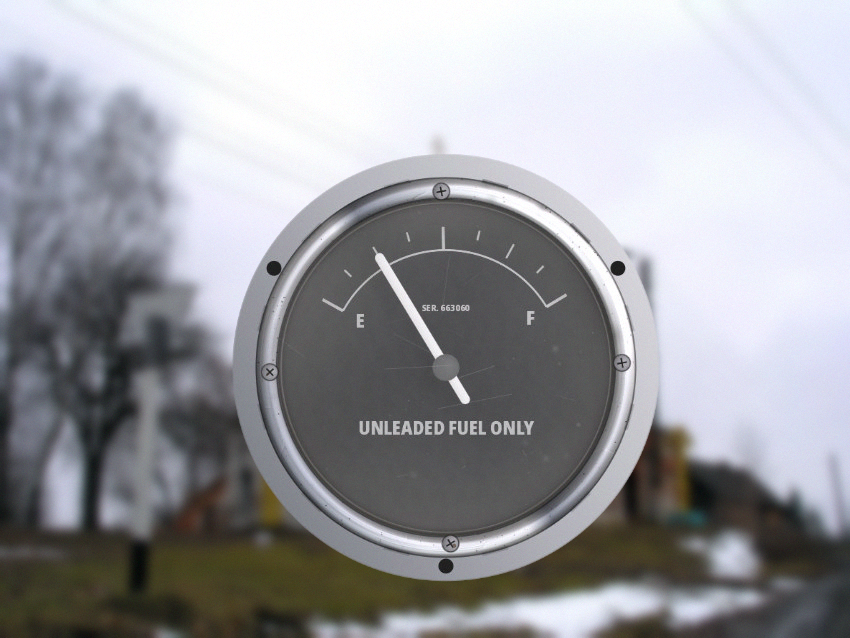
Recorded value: 0.25
